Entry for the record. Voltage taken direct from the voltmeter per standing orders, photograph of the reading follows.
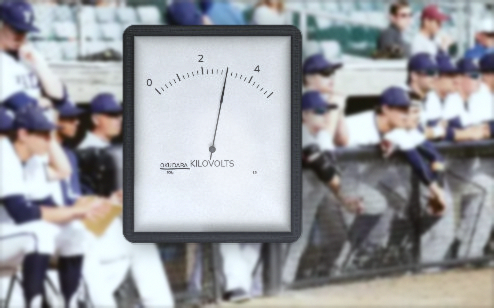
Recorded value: 3 kV
